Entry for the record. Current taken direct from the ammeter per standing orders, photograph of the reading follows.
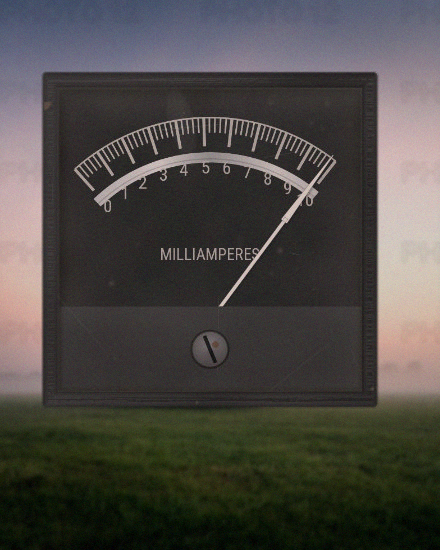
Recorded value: 9.8 mA
